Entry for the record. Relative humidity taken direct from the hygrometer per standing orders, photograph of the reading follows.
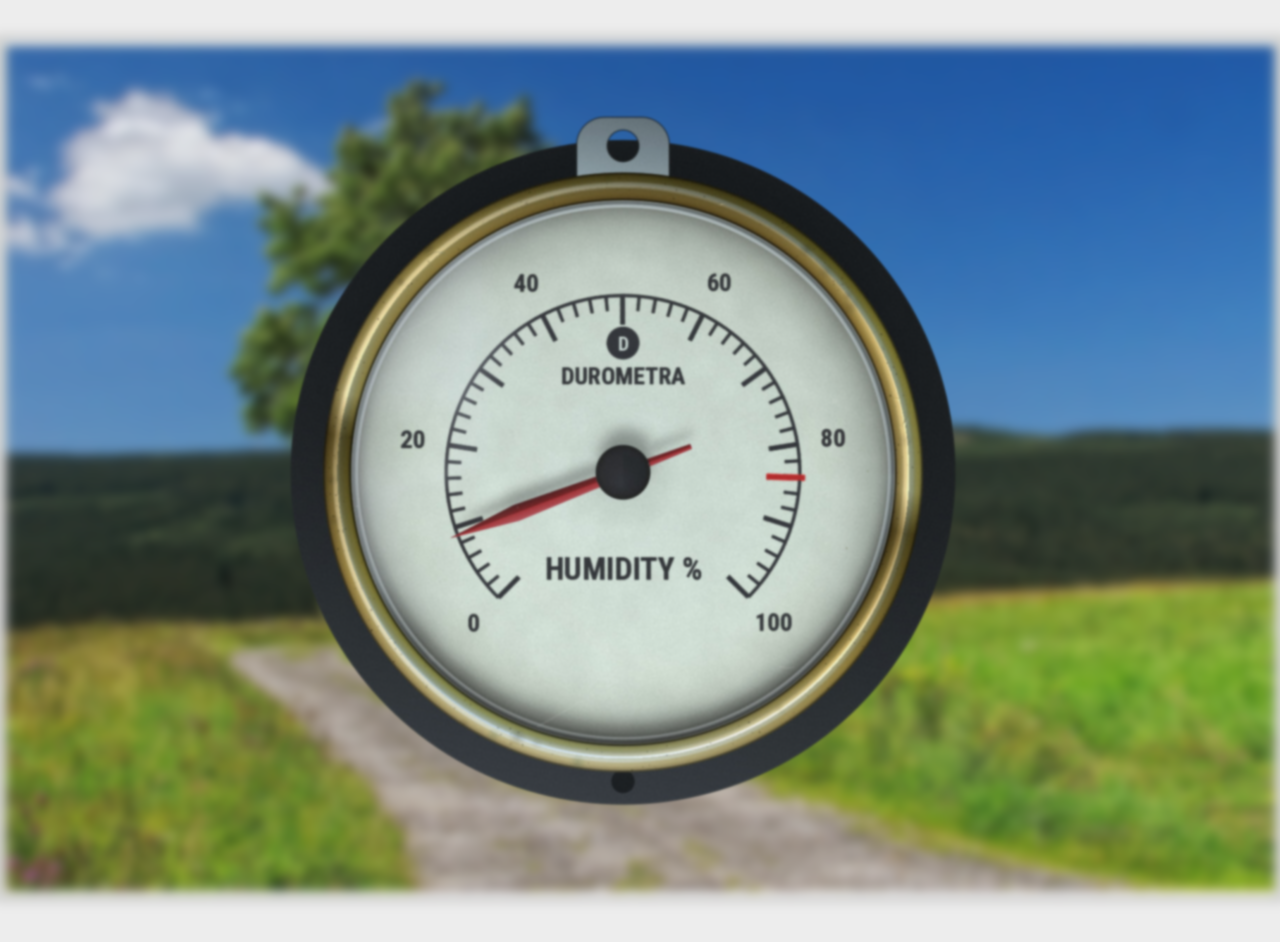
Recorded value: 9 %
